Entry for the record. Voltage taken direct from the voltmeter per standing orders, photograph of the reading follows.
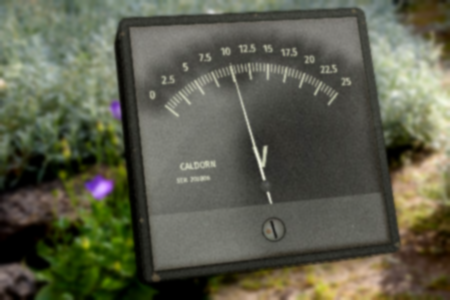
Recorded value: 10 V
